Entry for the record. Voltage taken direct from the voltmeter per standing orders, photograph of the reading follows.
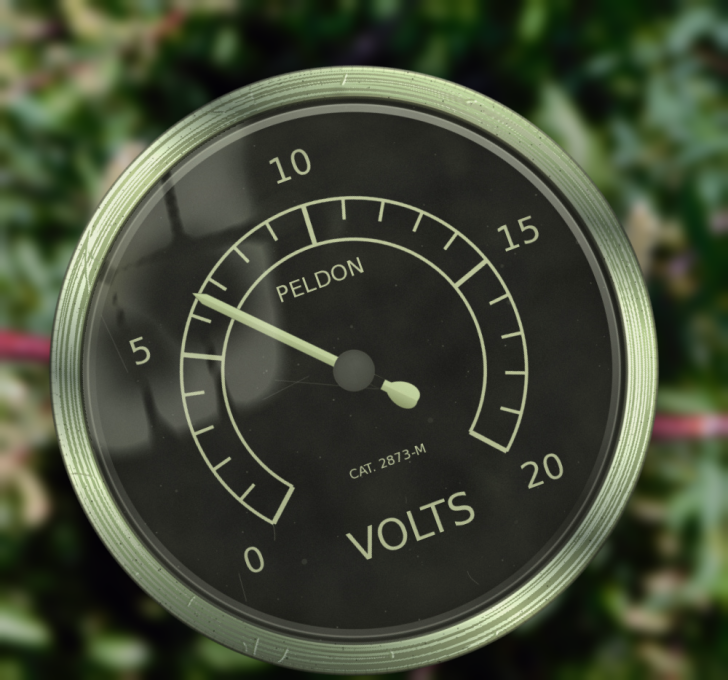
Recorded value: 6.5 V
